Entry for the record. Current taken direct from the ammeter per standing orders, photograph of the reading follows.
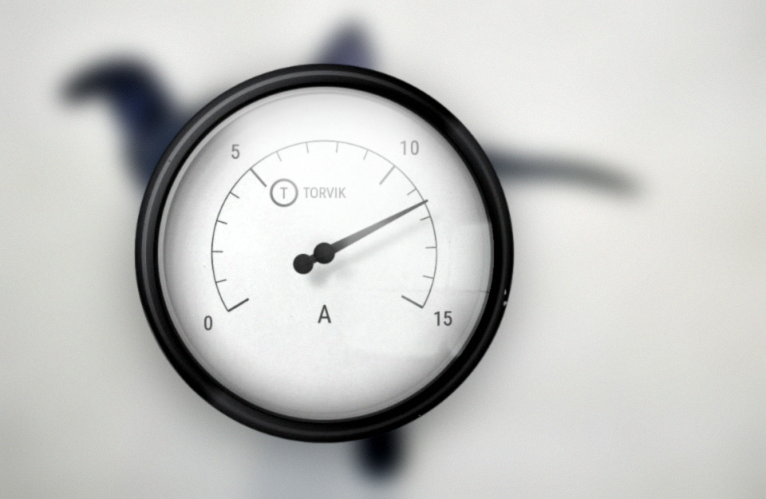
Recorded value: 11.5 A
